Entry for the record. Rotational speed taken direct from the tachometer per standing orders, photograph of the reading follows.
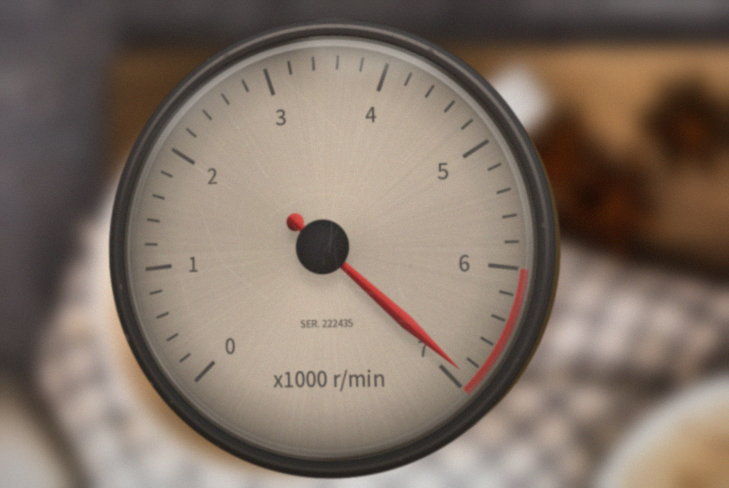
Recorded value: 6900 rpm
